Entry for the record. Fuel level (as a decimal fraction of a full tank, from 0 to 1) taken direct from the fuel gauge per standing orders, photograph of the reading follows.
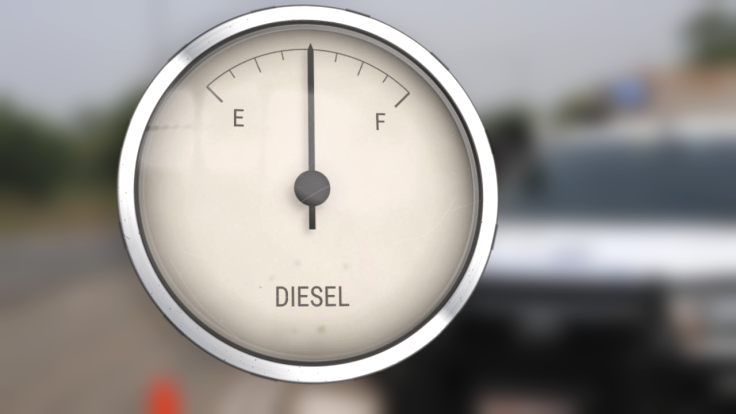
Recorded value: 0.5
